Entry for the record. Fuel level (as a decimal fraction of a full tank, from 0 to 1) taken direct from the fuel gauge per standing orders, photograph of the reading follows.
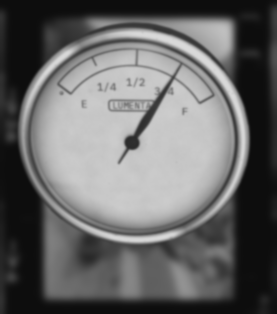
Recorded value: 0.75
